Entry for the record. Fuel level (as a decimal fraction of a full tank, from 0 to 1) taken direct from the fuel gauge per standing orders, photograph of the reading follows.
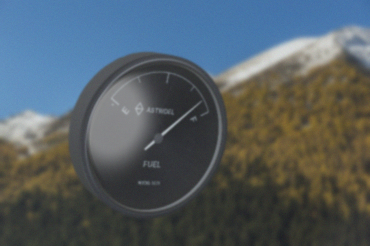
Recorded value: 0.875
